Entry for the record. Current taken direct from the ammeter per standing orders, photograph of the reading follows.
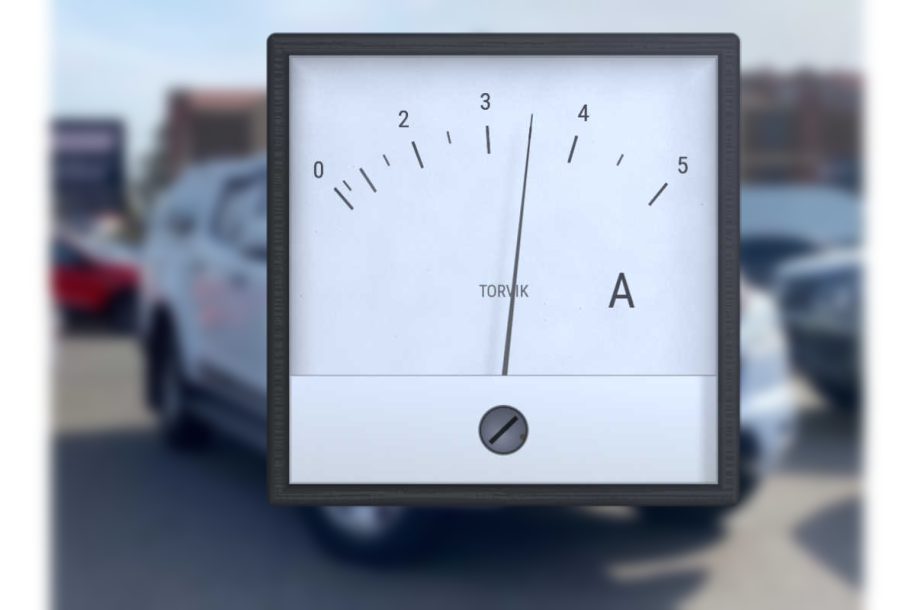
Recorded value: 3.5 A
